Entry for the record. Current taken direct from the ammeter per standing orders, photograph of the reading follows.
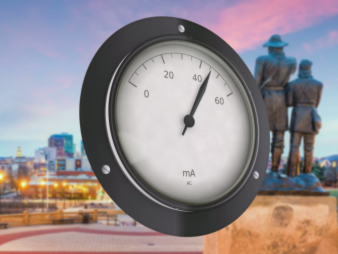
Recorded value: 45 mA
